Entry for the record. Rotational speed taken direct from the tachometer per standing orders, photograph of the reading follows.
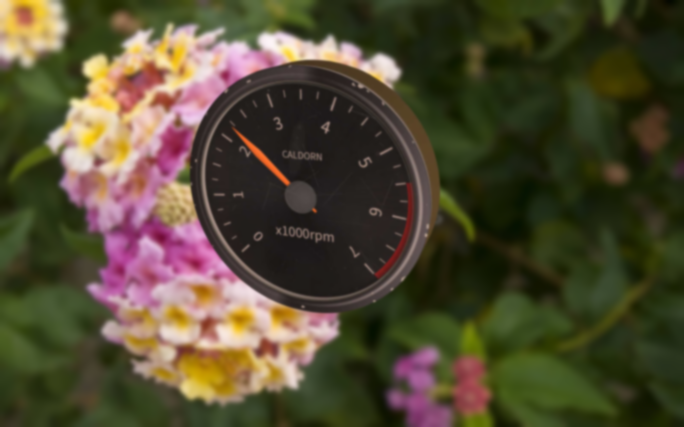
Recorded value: 2250 rpm
